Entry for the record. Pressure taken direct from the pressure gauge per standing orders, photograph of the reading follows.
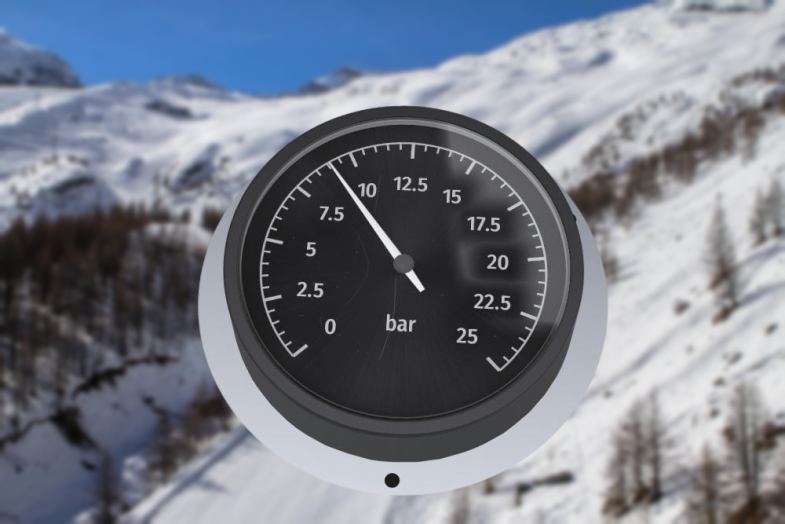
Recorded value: 9 bar
